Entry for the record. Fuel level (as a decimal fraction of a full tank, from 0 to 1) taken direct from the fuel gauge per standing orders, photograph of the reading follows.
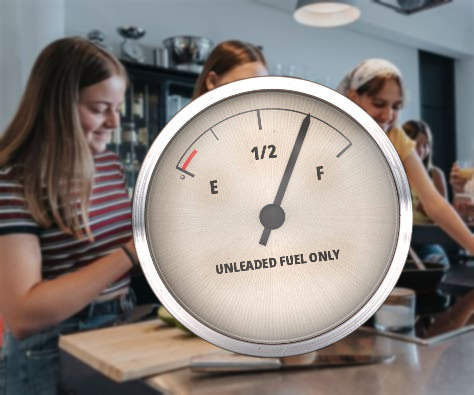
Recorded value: 0.75
